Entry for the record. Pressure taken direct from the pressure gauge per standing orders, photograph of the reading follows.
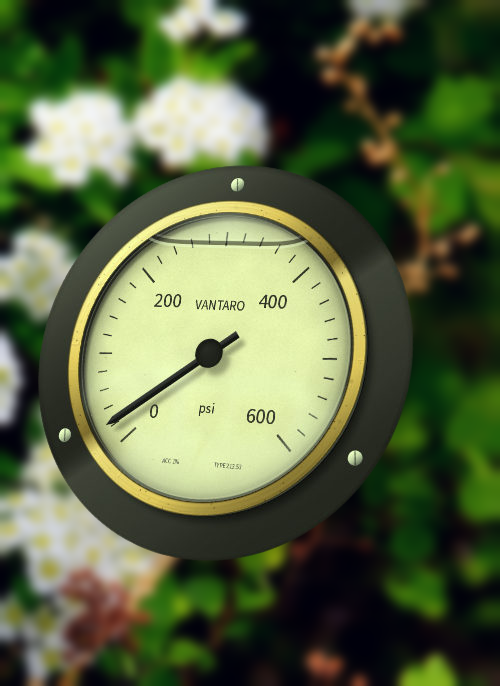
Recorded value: 20 psi
